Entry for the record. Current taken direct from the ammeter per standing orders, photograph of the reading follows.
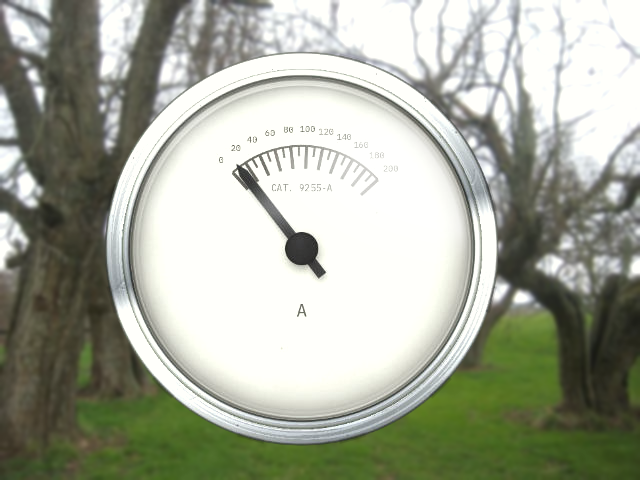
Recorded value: 10 A
